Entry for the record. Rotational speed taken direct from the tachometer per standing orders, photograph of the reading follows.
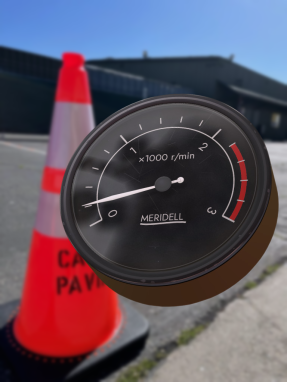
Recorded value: 200 rpm
